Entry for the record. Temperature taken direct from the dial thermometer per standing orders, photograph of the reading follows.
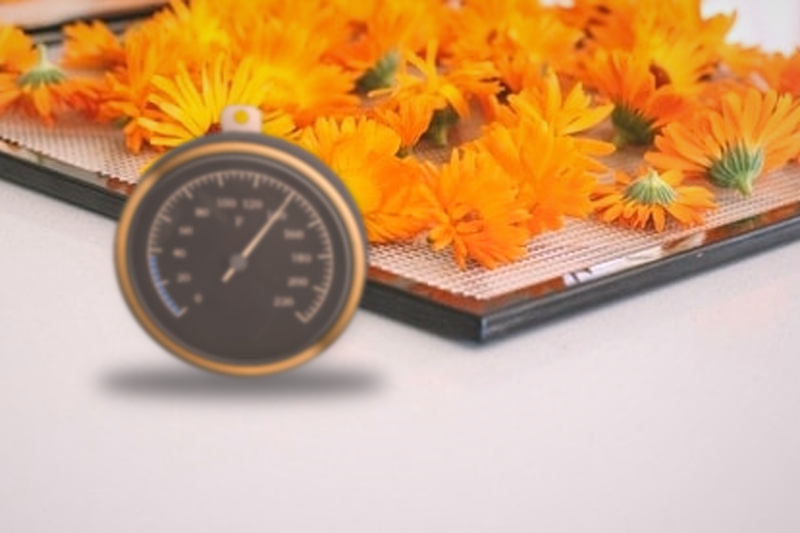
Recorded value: 140 °F
